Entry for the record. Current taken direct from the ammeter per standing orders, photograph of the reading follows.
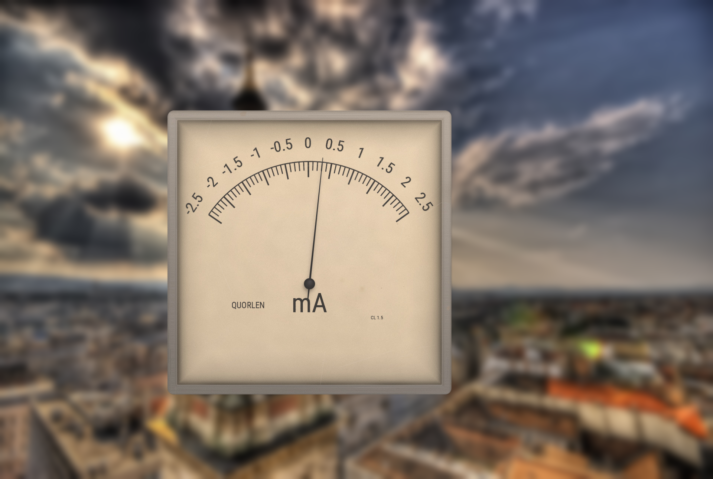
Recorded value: 0.3 mA
